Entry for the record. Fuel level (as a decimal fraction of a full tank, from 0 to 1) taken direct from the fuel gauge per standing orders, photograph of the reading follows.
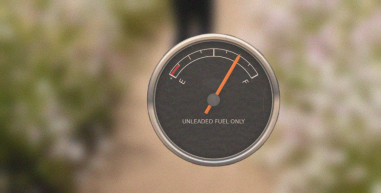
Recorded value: 0.75
